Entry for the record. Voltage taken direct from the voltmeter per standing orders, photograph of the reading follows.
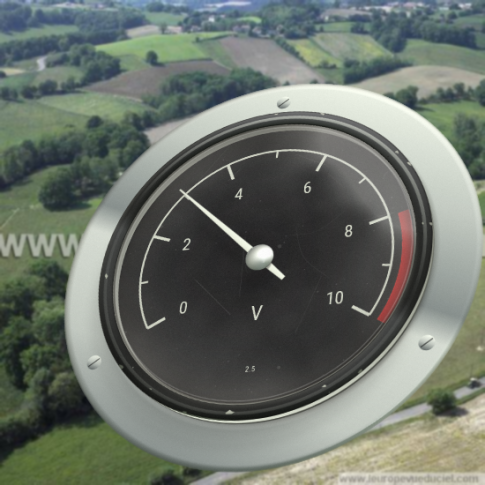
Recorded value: 3 V
